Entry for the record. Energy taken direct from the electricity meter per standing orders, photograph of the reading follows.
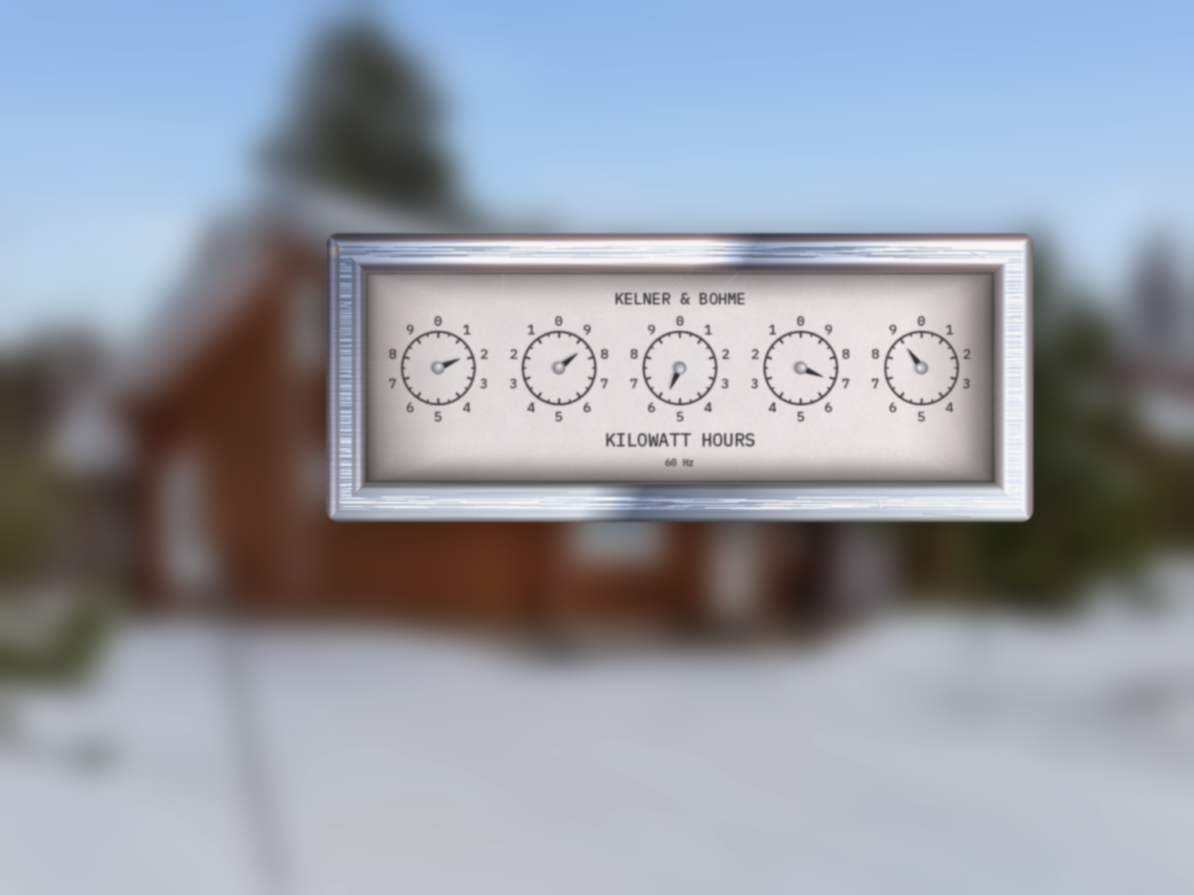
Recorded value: 18569 kWh
